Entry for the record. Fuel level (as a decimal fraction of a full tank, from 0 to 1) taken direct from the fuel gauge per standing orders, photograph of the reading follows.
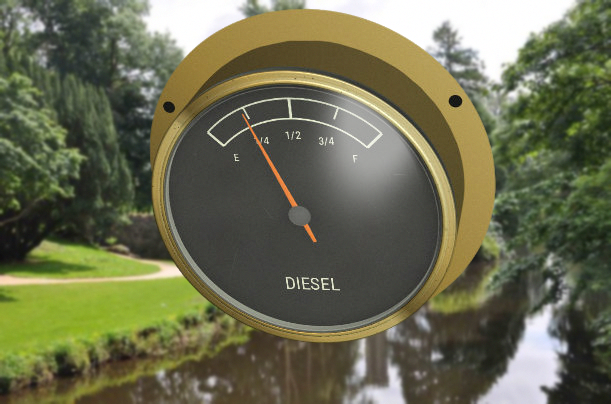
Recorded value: 0.25
